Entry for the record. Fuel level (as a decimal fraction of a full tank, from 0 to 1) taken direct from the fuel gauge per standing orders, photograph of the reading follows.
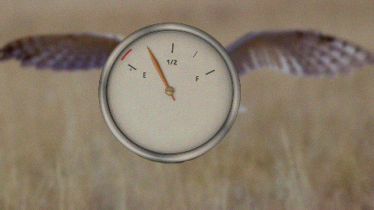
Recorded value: 0.25
